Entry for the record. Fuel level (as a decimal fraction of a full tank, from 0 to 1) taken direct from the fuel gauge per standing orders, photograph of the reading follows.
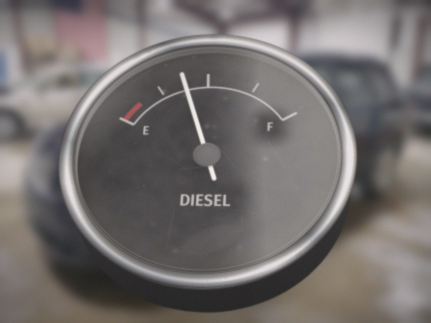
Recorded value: 0.375
